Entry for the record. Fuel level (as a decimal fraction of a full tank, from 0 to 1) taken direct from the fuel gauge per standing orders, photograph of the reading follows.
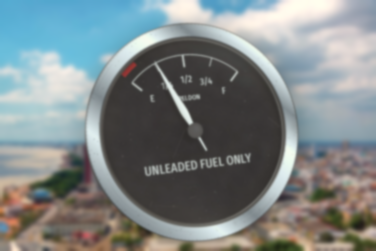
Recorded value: 0.25
